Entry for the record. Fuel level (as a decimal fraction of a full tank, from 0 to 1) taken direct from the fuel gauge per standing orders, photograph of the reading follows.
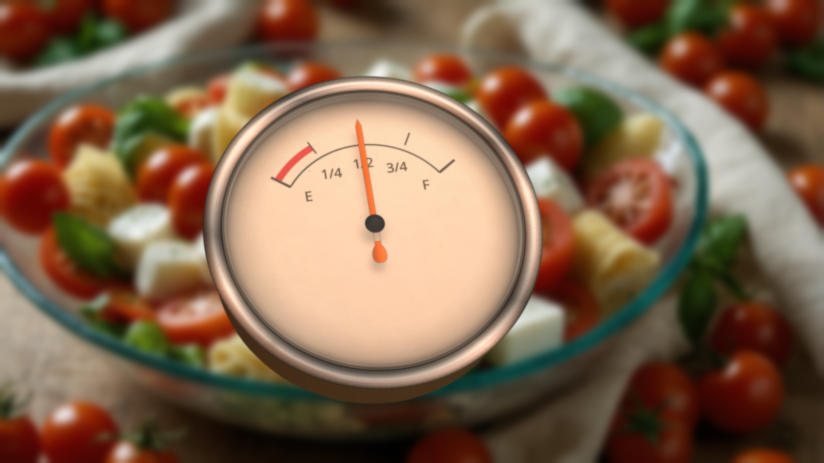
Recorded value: 0.5
